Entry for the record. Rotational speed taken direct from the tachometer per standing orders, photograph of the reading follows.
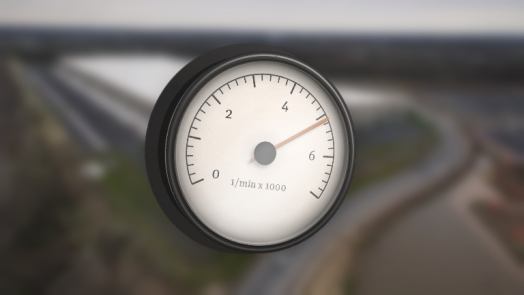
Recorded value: 5100 rpm
